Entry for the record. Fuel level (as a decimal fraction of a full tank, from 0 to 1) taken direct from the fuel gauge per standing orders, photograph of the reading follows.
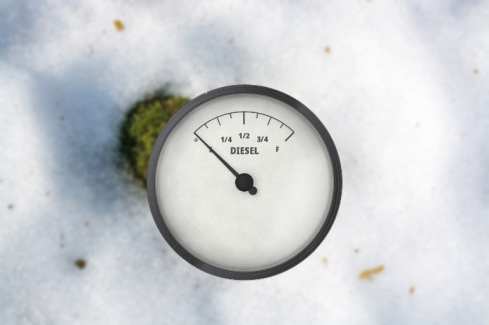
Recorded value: 0
